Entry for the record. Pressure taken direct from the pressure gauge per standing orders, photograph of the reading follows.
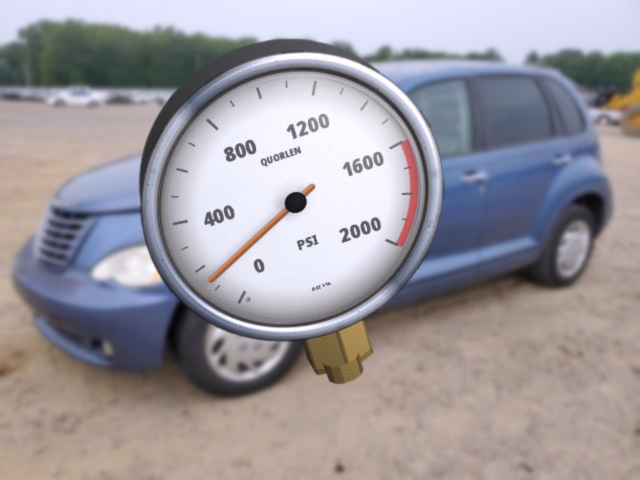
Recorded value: 150 psi
